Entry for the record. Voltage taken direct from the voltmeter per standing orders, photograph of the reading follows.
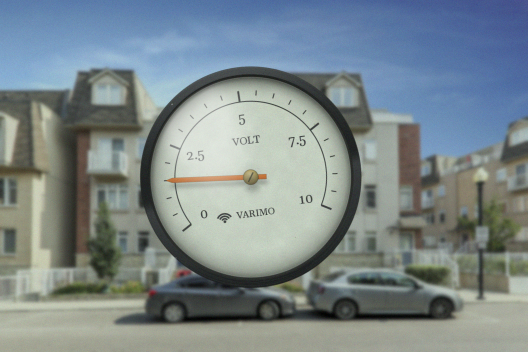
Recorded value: 1.5 V
